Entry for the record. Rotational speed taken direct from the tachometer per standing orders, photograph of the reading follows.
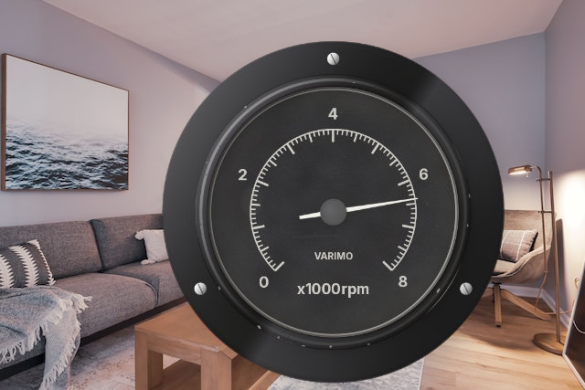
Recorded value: 6400 rpm
